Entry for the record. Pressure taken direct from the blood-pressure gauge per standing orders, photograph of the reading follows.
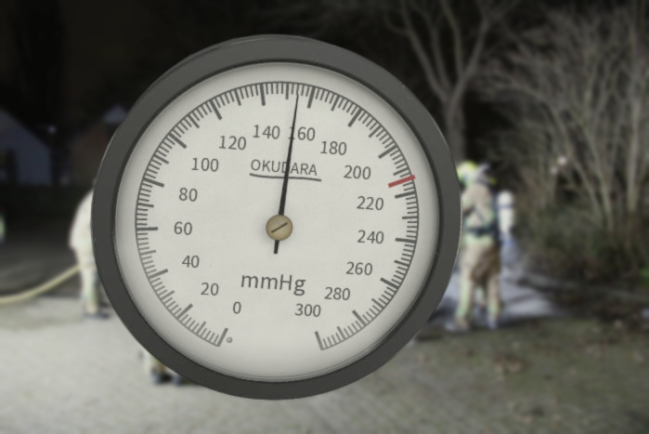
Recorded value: 154 mmHg
